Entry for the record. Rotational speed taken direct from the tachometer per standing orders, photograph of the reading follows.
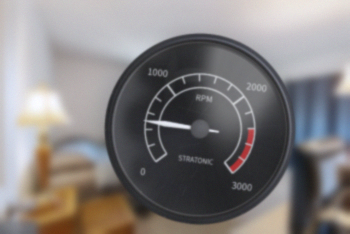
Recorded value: 500 rpm
